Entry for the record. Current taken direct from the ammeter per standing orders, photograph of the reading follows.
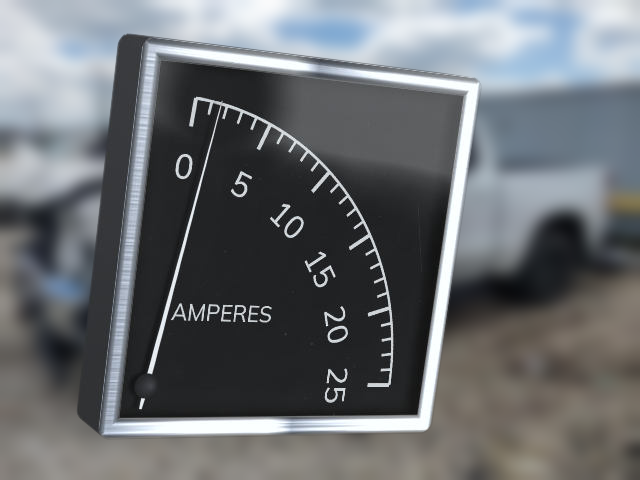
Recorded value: 1.5 A
